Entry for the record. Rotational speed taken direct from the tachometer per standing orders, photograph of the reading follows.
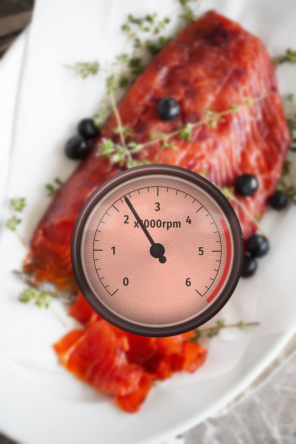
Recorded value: 2300 rpm
